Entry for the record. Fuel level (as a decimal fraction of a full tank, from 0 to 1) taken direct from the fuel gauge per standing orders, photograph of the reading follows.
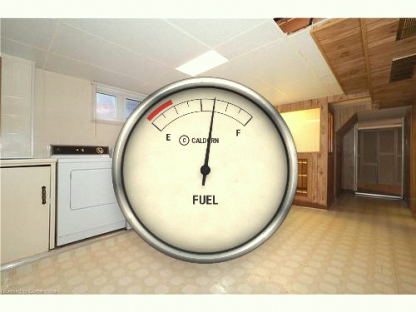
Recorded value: 0.625
